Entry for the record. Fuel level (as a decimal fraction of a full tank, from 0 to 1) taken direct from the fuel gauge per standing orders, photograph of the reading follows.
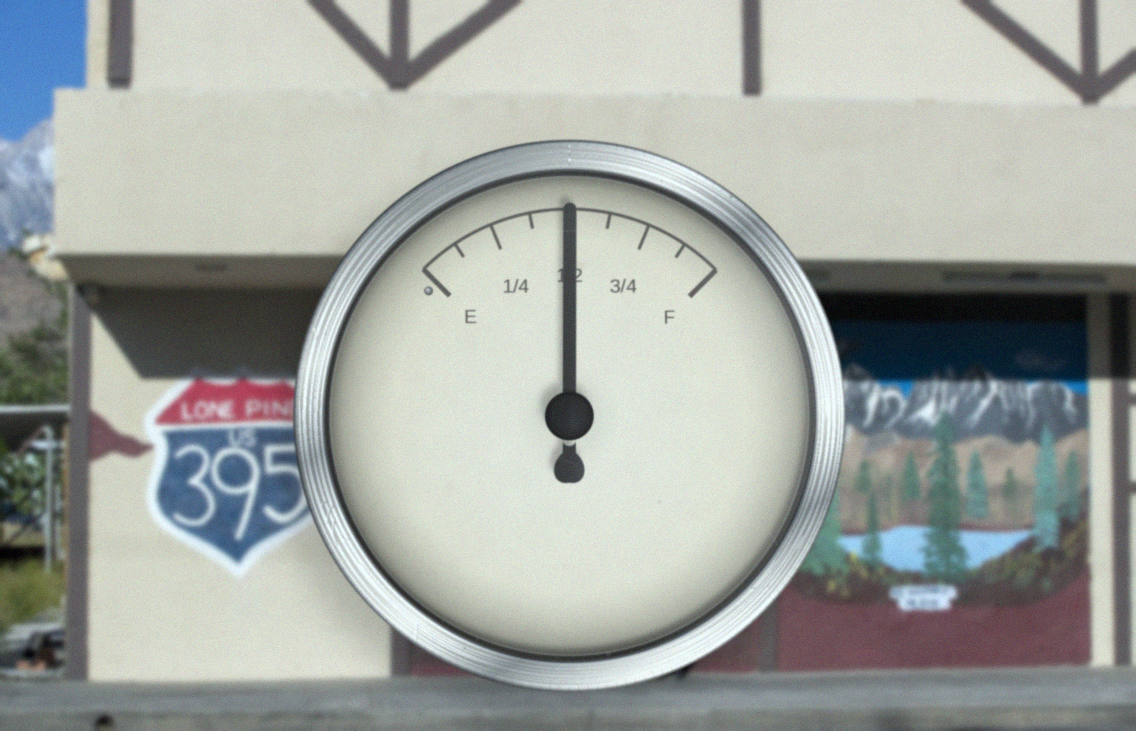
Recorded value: 0.5
